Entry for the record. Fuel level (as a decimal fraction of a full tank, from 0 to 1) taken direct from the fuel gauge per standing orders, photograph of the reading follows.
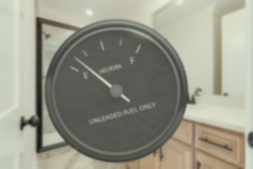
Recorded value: 0.125
